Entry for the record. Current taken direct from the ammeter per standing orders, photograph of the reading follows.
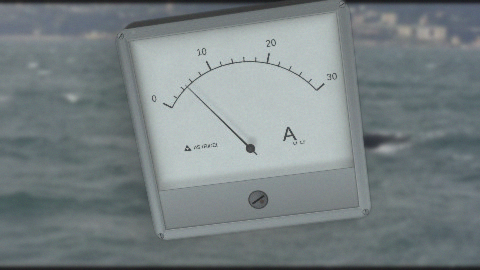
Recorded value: 5 A
